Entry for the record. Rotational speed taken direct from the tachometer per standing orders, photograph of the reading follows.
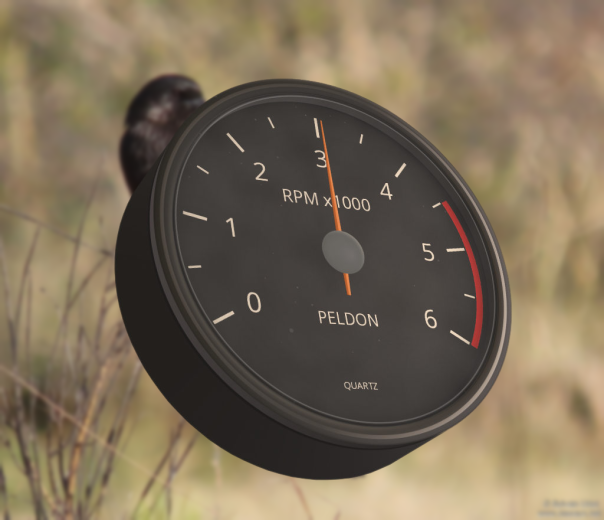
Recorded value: 3000 rpm
